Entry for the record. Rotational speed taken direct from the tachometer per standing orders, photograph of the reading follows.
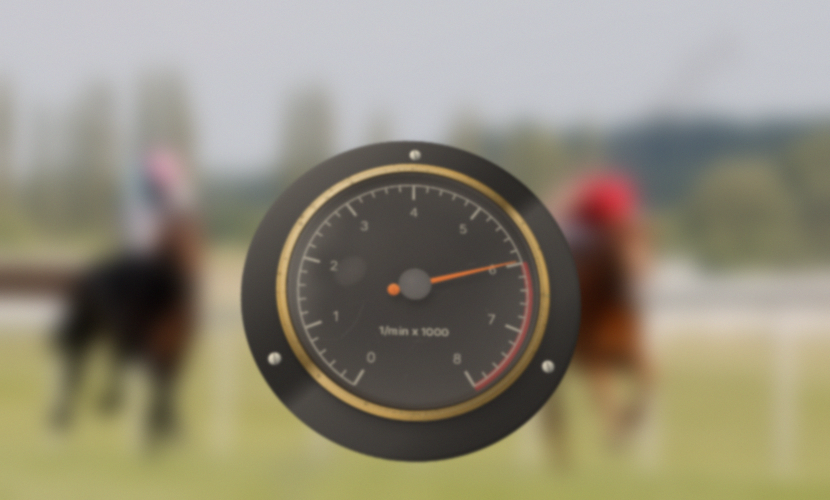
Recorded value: 6000 rpm
